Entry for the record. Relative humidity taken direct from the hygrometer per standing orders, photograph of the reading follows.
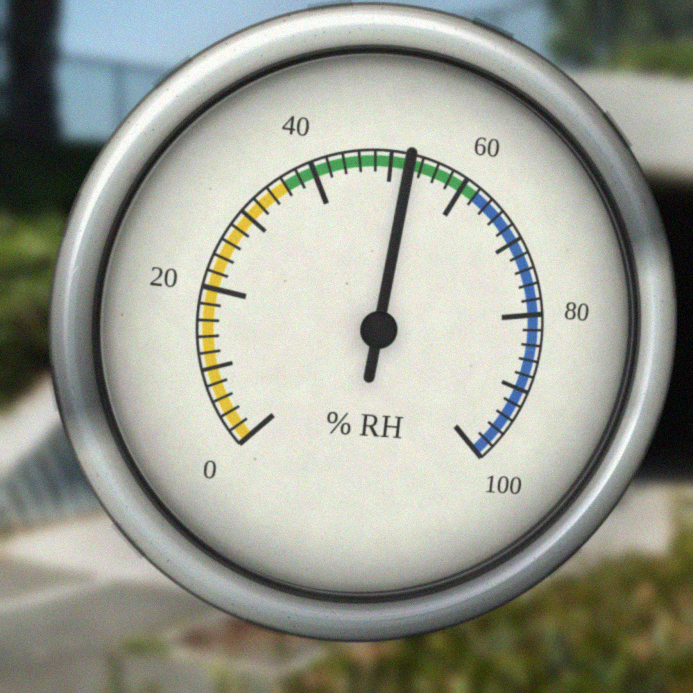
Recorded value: 52 %
